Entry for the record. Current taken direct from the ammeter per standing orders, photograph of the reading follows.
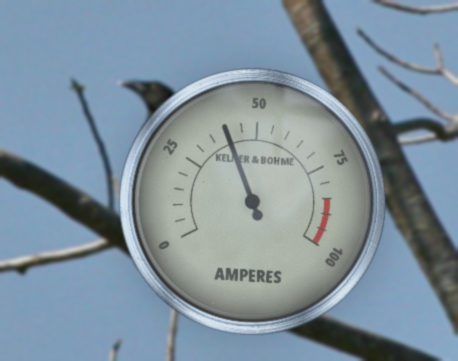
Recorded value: 40 A
